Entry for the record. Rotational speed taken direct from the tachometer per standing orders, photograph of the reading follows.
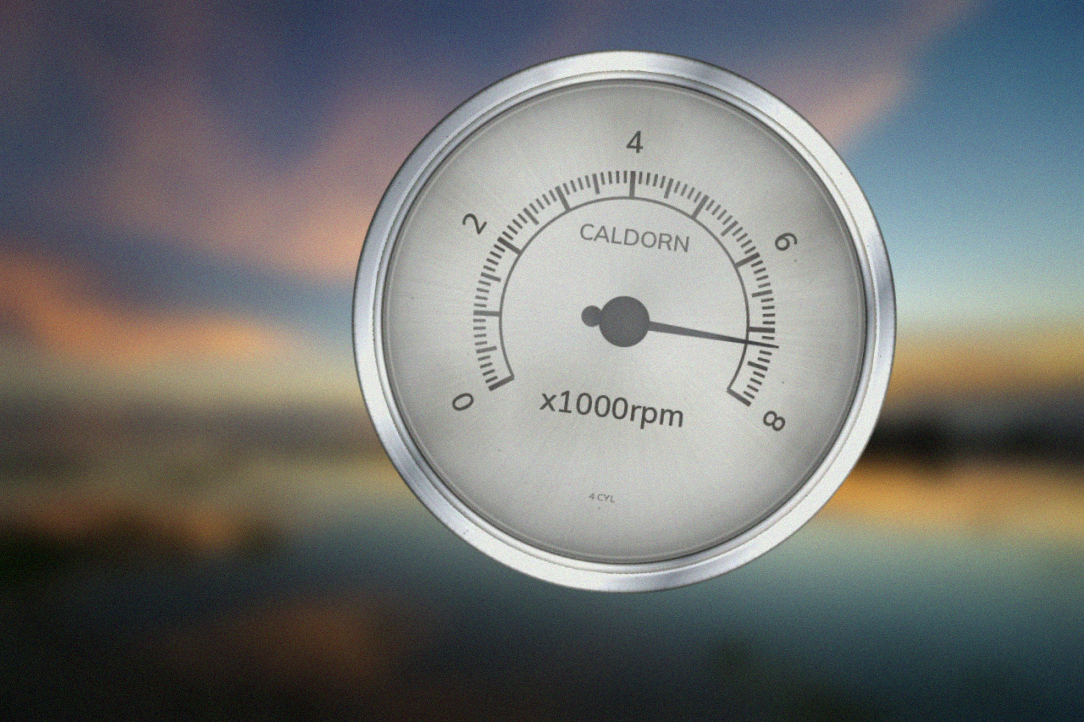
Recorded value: 7200 rpm
